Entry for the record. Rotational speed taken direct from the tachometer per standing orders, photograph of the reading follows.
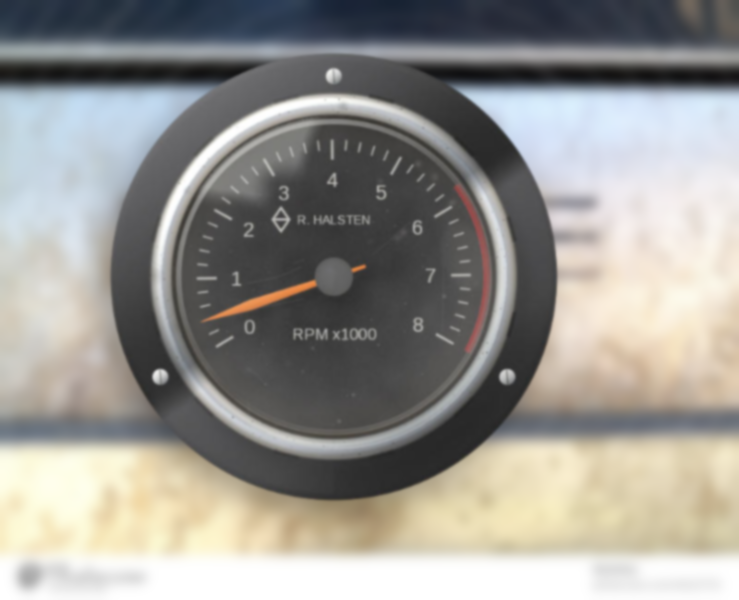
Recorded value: 400 rpm
